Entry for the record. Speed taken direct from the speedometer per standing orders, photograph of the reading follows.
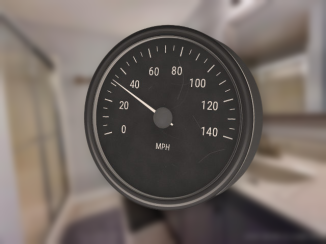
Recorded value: 32.5 mph
